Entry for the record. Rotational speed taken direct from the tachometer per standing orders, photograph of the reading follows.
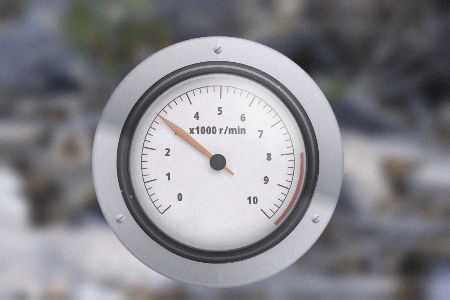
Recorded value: 3000 rpm
